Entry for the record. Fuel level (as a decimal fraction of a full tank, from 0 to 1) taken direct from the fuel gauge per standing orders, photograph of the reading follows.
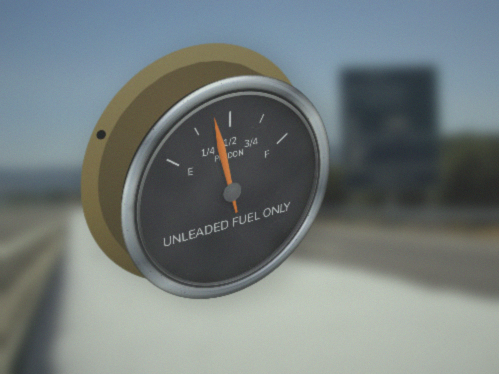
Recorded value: 0.375
